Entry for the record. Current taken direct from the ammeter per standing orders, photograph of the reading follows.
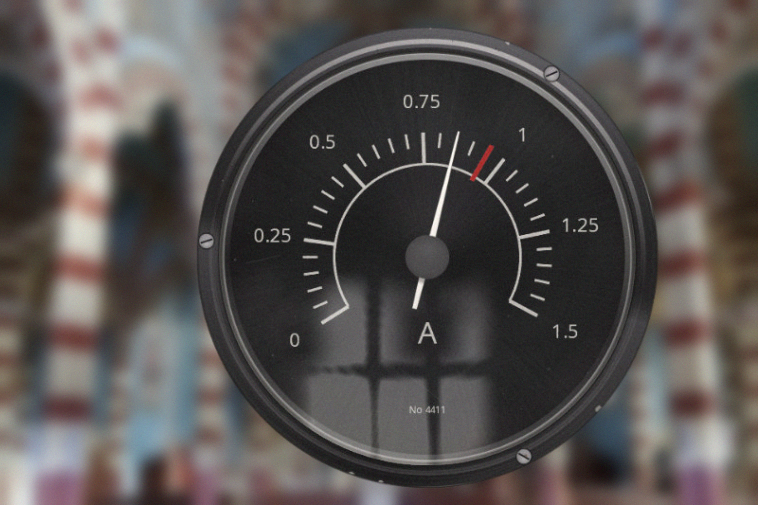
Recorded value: 0.85 A
